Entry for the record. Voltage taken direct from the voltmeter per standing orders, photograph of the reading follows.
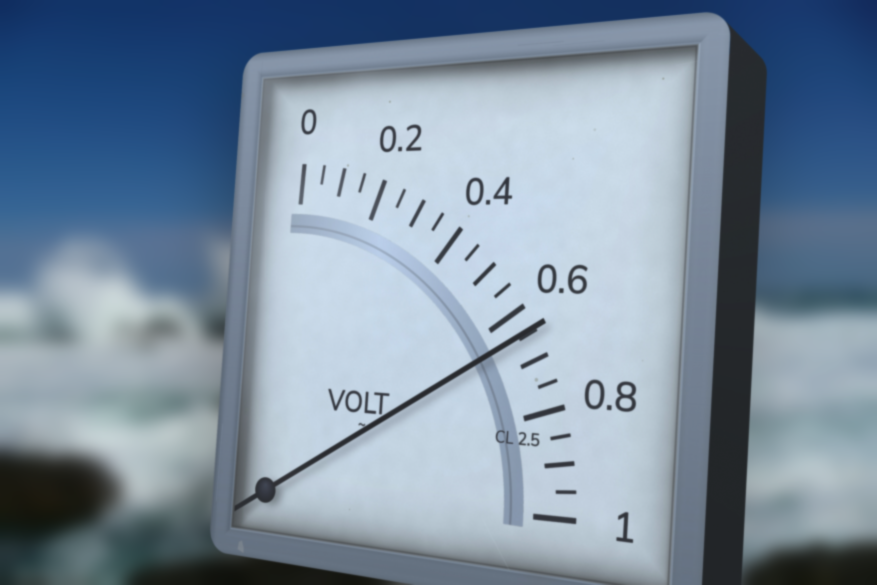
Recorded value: 0.65 V
